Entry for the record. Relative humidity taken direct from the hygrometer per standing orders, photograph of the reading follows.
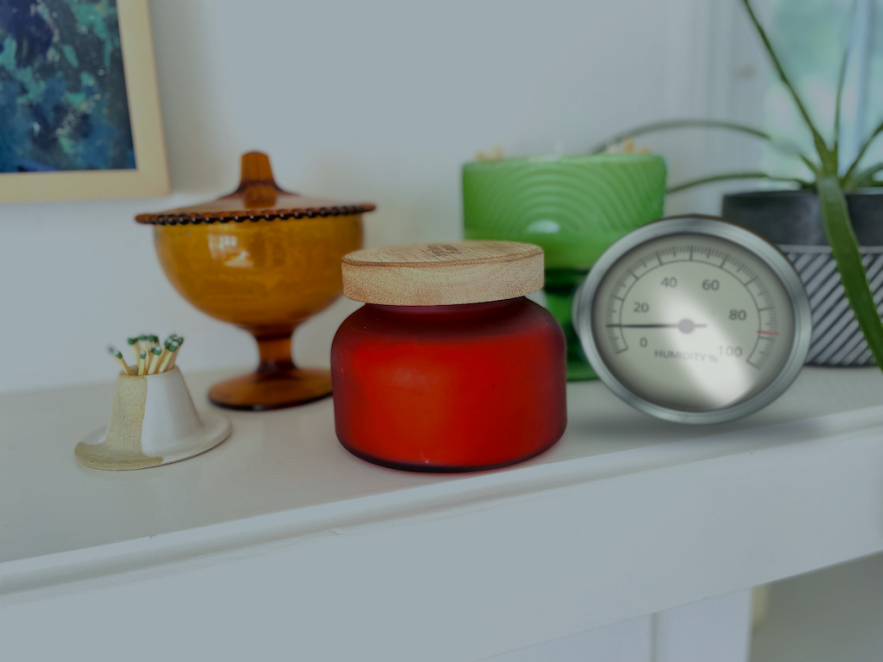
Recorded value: 10 %
